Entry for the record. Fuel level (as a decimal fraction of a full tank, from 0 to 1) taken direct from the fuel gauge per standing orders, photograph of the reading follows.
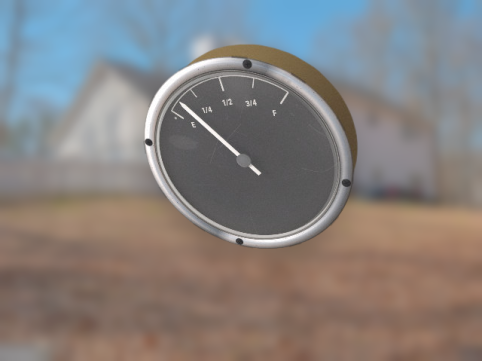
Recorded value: 0.125
